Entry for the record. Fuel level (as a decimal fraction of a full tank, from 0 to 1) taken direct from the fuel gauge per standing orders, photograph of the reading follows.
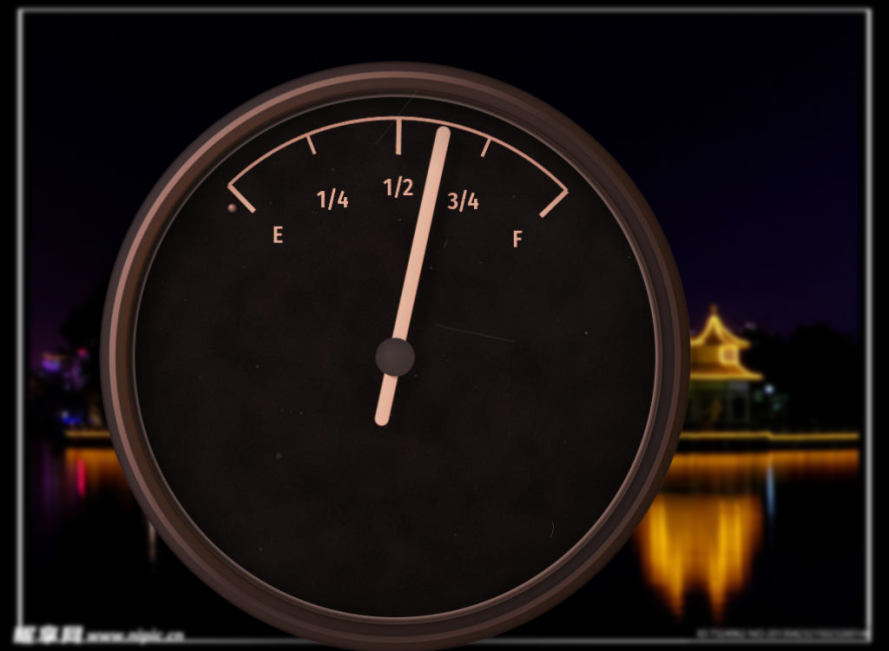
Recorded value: 0.625
